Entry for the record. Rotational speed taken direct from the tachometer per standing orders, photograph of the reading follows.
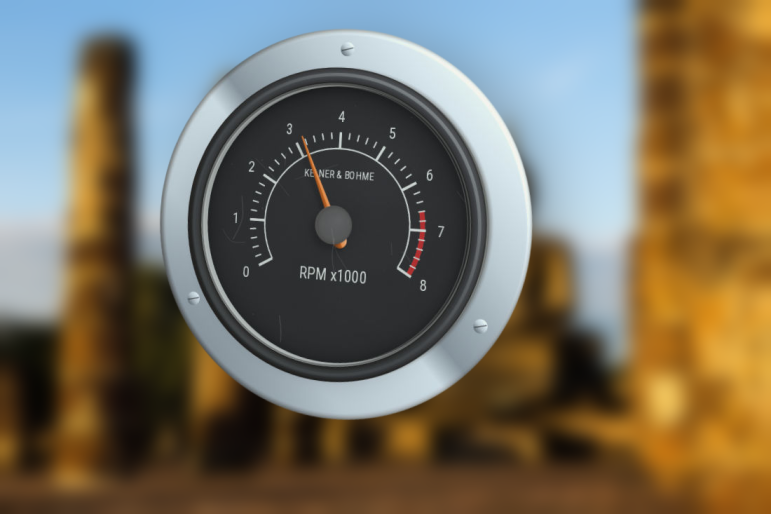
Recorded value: 3200 rpm
